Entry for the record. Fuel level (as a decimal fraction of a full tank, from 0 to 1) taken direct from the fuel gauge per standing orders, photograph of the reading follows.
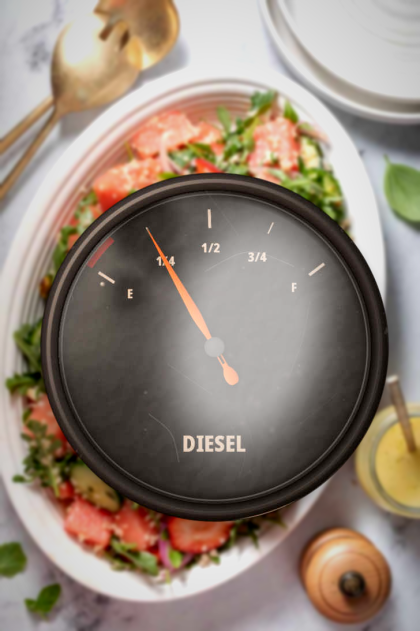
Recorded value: 0.25
